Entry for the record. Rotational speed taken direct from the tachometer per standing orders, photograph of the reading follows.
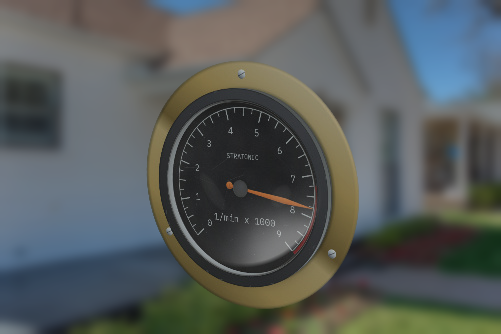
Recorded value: 7750 rpm
